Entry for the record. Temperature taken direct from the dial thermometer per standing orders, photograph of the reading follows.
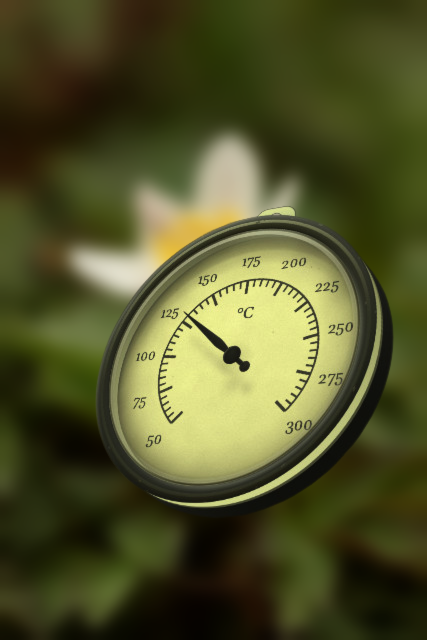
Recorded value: 130 °C
